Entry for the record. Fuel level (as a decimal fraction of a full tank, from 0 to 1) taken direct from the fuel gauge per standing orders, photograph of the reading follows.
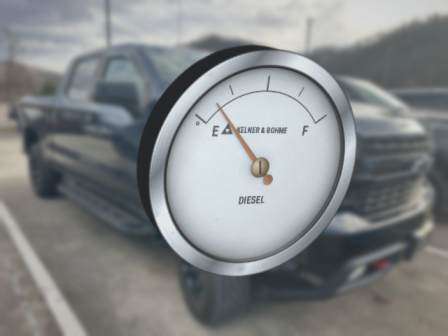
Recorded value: 0.125
